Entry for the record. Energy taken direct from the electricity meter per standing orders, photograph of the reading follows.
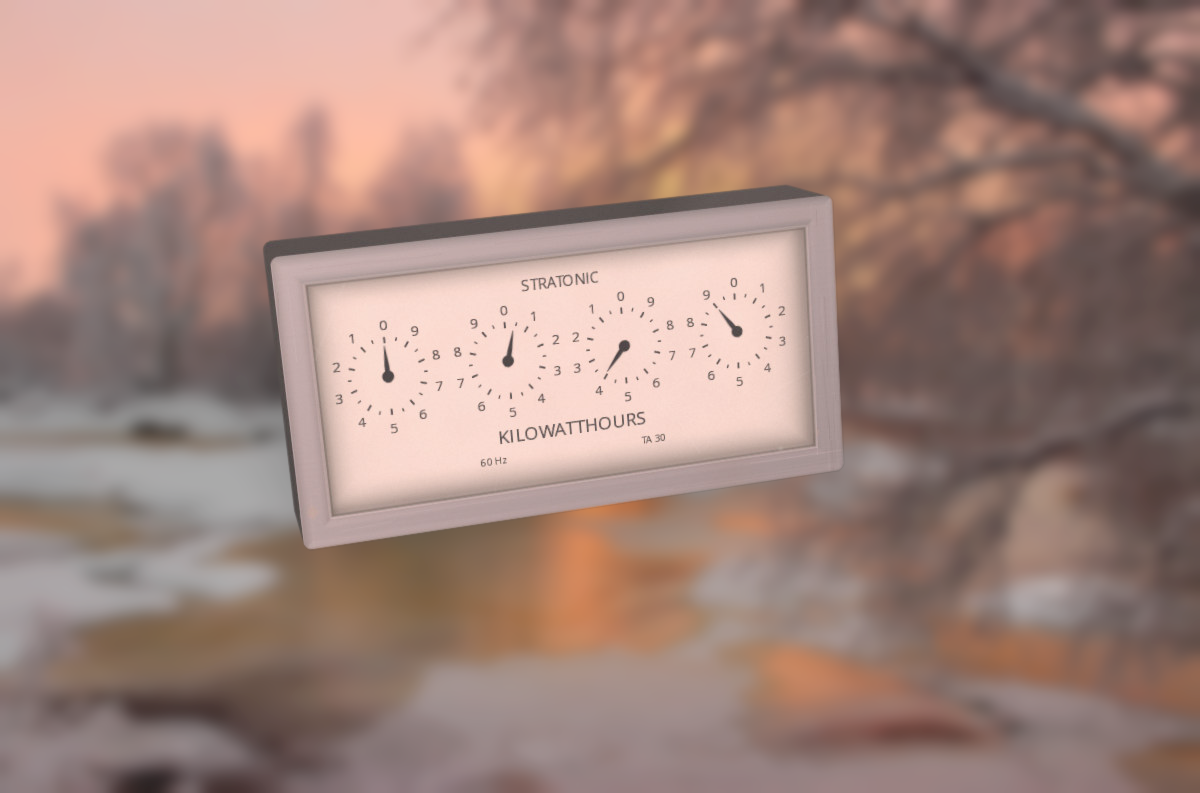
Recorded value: 39 kWh
